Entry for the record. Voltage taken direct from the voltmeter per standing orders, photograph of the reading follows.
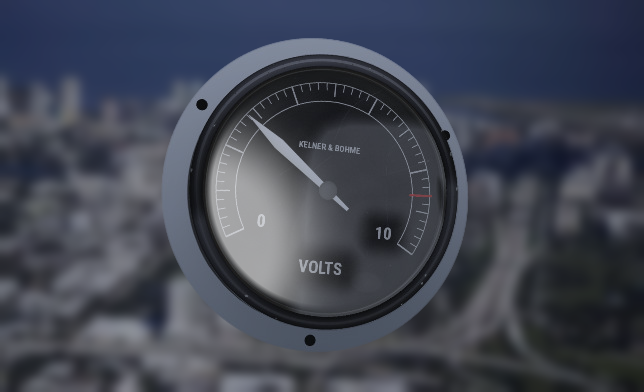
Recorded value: 2.8 V
